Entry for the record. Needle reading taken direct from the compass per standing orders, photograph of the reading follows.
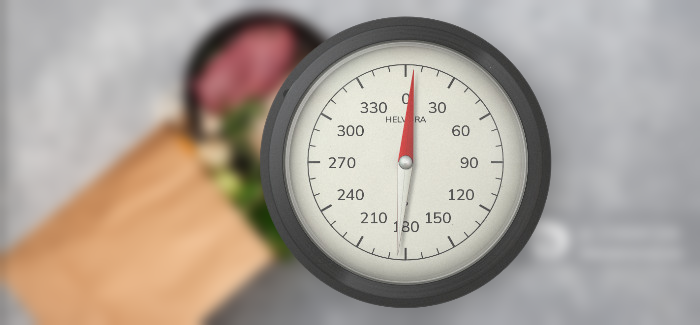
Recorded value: 5 °
